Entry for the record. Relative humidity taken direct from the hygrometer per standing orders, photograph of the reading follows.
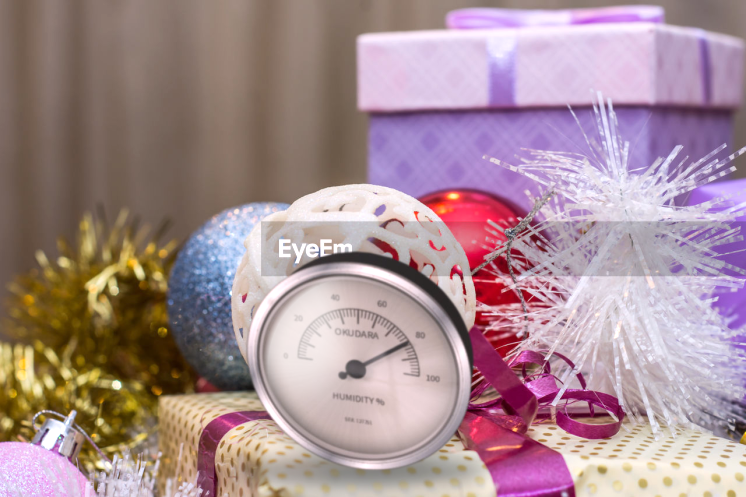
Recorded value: 80 %
